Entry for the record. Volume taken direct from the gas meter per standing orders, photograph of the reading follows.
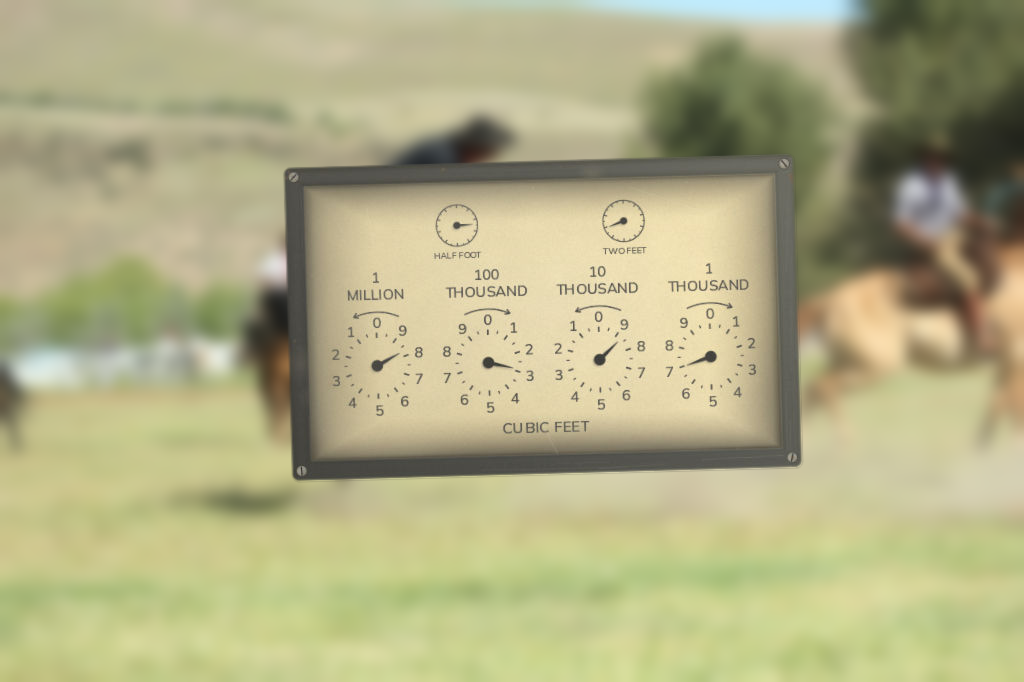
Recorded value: 828700 ft³
